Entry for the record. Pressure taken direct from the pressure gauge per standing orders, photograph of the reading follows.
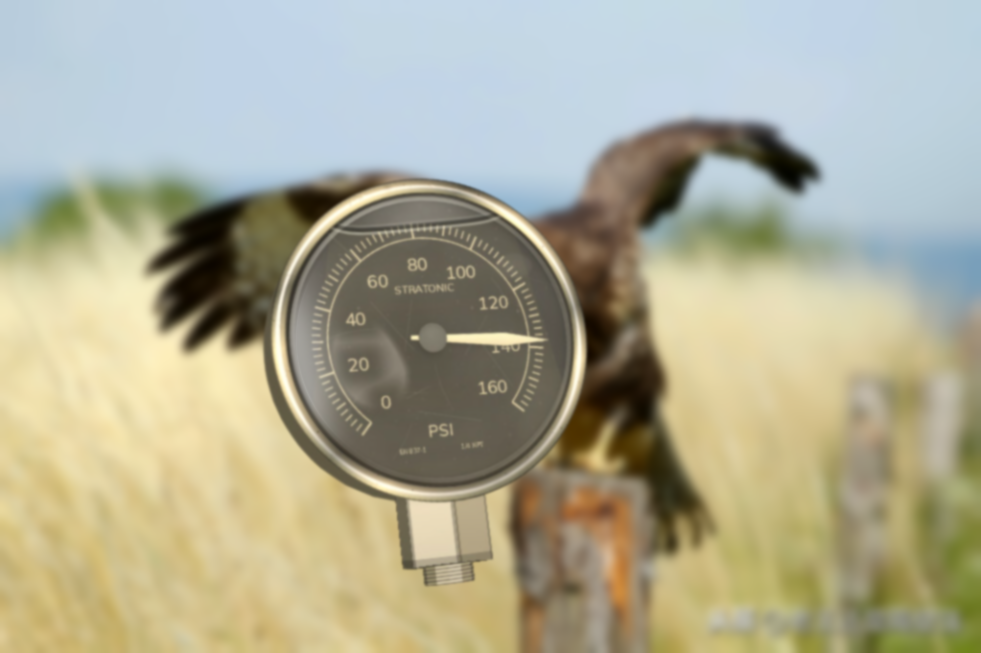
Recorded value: 138 psi
